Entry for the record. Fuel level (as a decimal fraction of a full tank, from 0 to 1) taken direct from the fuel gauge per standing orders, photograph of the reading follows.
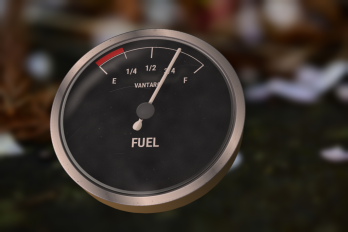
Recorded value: 0.75
